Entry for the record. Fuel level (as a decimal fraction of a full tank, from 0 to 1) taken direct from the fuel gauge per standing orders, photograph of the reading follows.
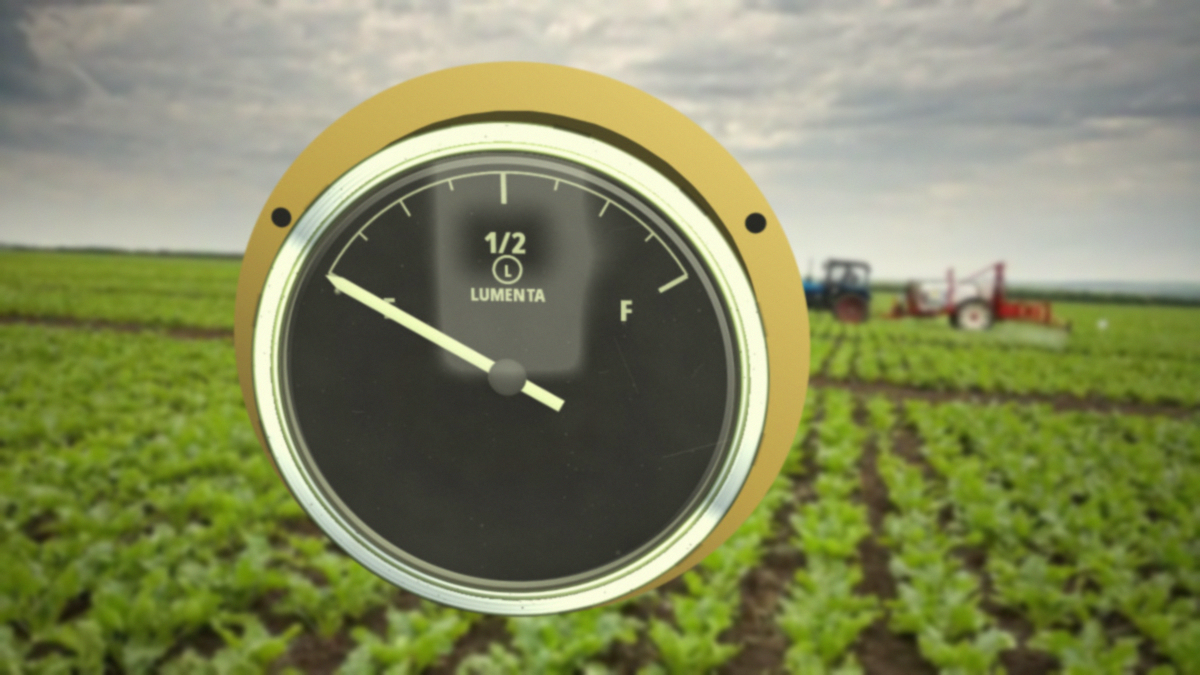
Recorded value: 0
